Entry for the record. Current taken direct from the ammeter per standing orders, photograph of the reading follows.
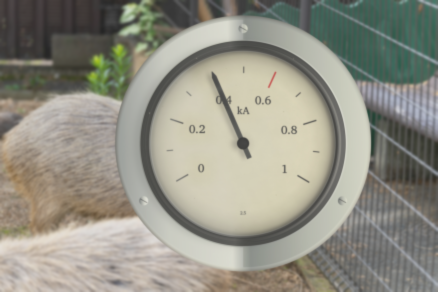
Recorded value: 0.4 kA
